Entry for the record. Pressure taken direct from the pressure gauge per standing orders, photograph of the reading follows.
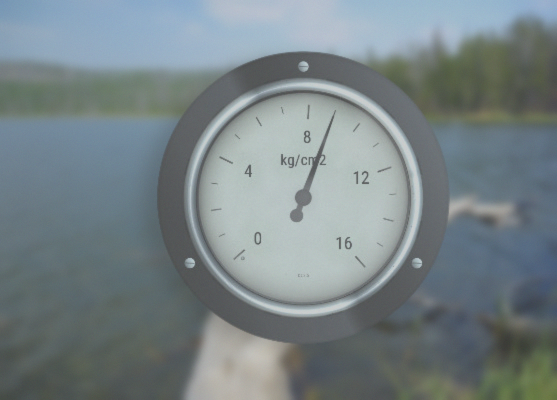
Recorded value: 9 kg/cm²
